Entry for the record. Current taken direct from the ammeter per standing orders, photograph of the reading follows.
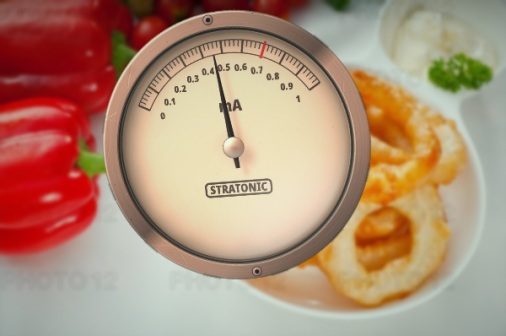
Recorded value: 0.46 mA
